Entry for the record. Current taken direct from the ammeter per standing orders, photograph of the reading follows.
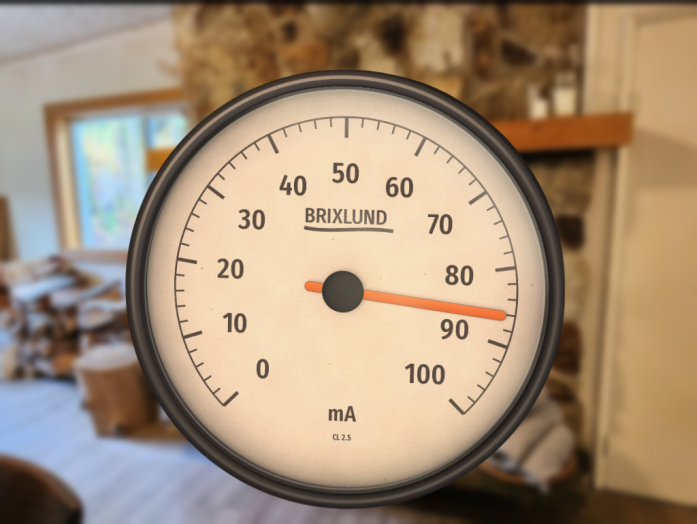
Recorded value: 86 mA
